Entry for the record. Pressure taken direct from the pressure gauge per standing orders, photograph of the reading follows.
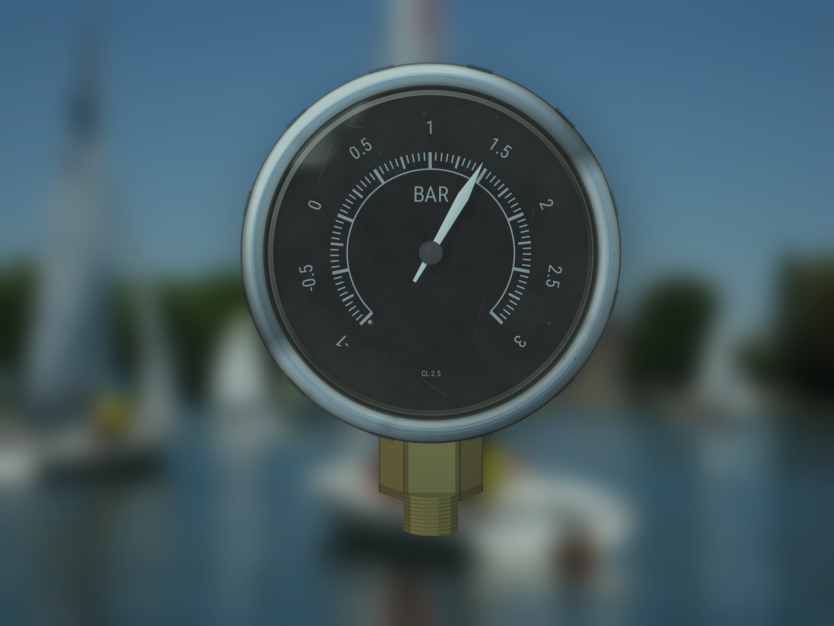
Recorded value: 1.45 bar
